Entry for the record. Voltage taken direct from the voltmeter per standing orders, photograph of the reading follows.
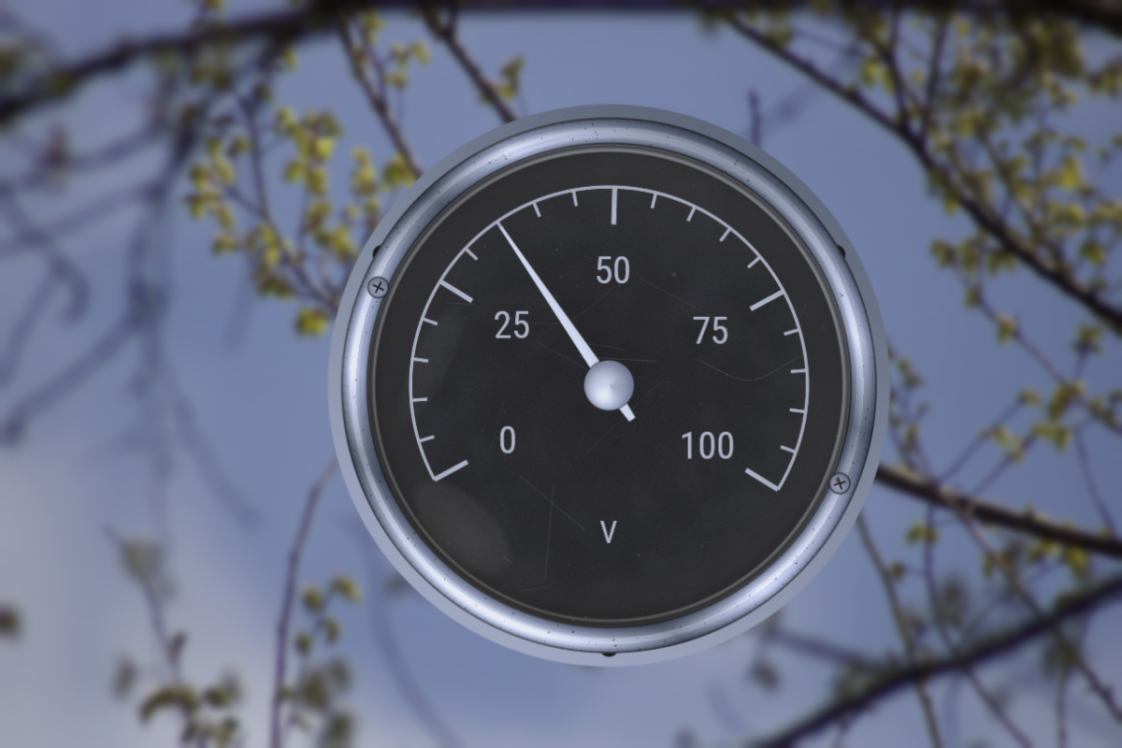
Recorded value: 35 V
